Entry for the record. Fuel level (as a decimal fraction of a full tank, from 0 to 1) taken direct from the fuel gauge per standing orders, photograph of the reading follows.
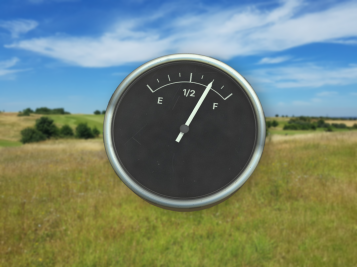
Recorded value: 0.75
